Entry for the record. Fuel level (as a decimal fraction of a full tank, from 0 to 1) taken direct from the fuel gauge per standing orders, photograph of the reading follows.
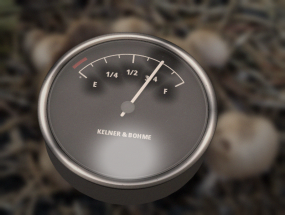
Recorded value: 0.75
